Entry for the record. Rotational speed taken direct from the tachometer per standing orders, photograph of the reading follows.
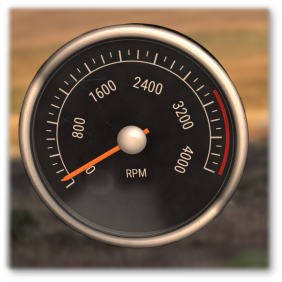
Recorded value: 100 rpm
